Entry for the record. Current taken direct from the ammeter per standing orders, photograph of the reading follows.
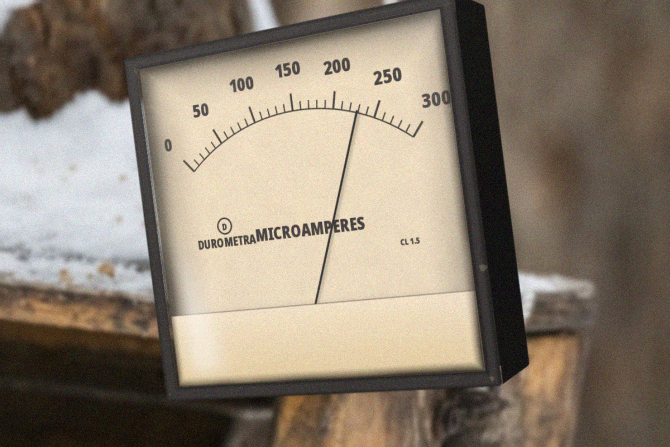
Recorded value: 230 µA
